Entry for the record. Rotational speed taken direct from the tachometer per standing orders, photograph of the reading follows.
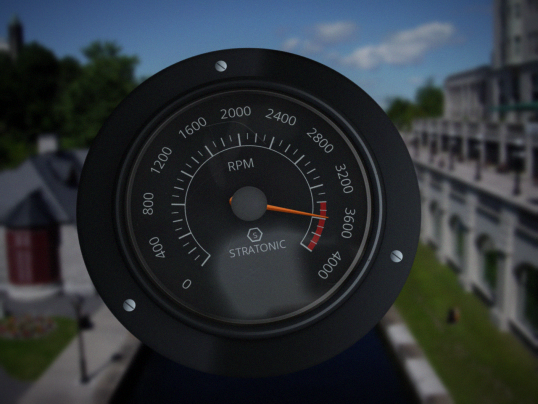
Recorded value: 3600 rpm
